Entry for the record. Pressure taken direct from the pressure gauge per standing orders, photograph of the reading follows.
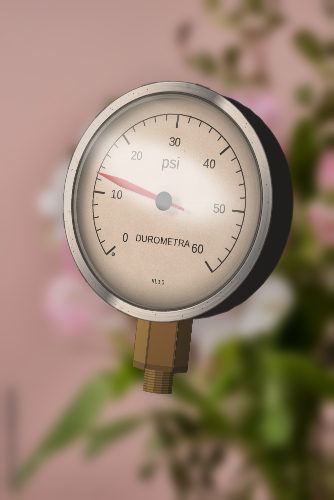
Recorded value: 13 psi
